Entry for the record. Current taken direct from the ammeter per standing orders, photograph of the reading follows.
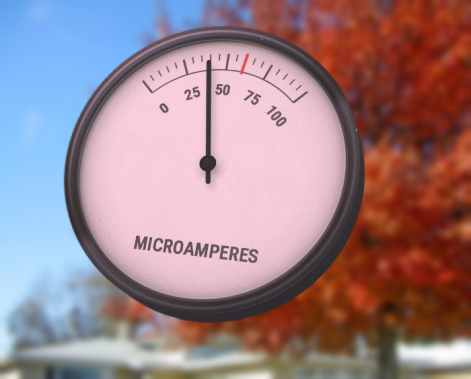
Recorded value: 40 µA
